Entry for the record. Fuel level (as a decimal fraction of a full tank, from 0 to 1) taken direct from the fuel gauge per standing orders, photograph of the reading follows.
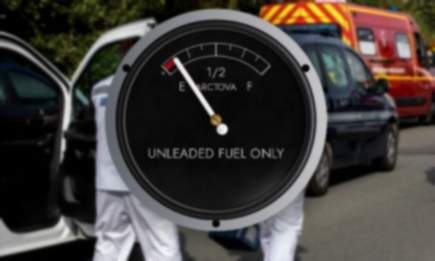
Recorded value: 0.125
